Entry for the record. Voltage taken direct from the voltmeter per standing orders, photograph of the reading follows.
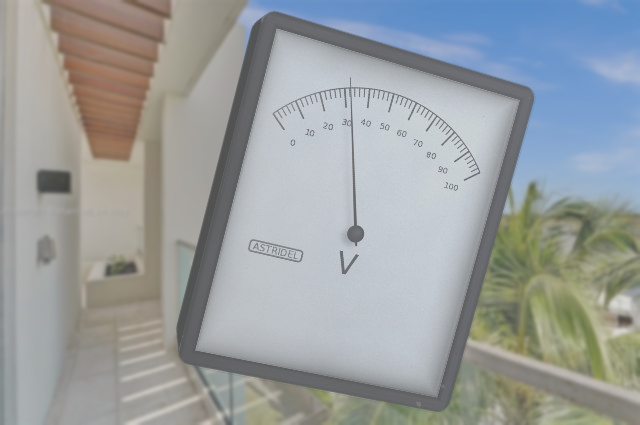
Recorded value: 32 V
